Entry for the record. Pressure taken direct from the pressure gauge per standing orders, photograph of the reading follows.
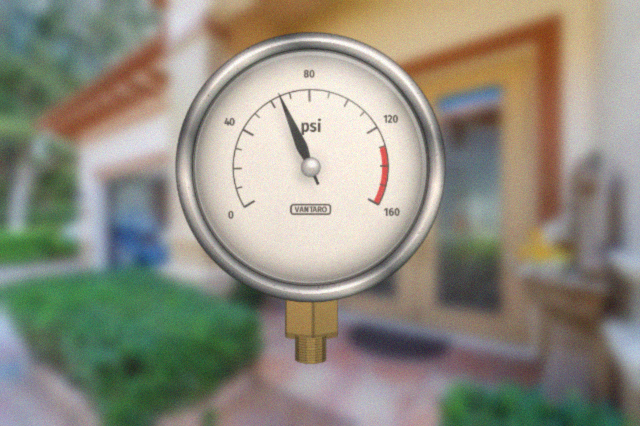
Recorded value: 65 psi
